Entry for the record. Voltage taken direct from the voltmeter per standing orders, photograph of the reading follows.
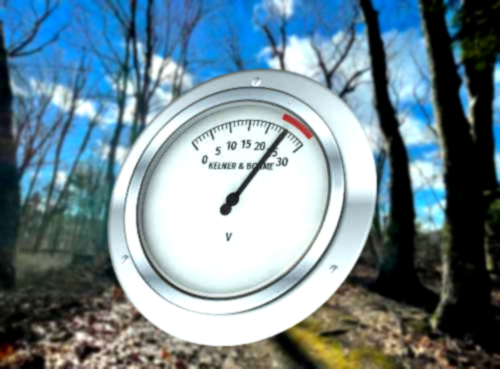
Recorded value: 25 V
